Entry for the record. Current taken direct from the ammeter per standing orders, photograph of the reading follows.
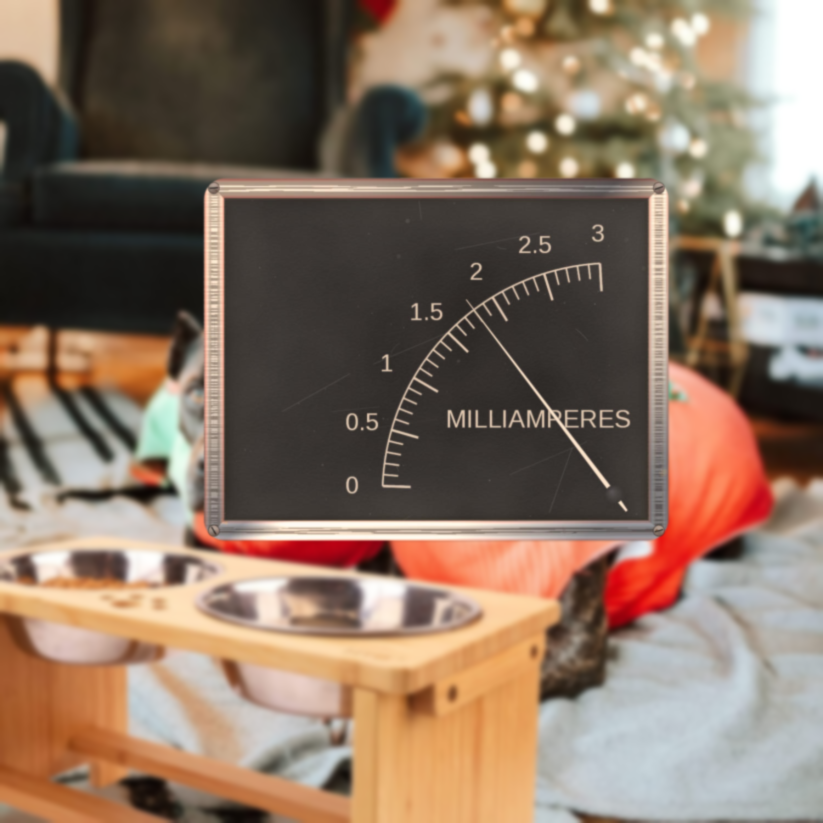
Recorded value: 1.8 mA
